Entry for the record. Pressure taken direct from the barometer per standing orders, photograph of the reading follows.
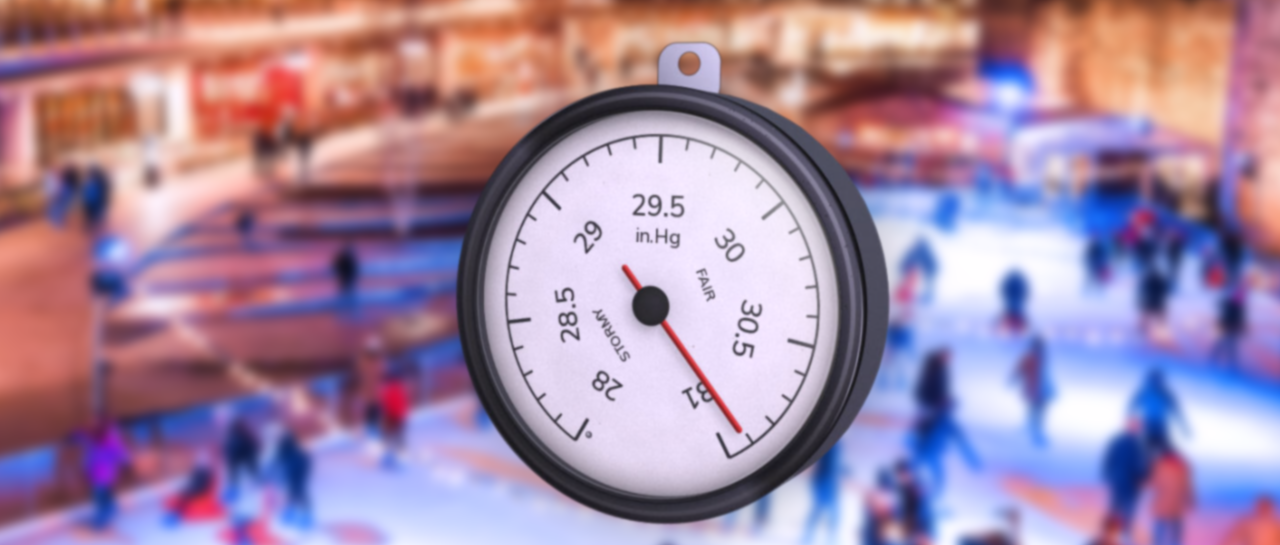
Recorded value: 30.9 inHg
